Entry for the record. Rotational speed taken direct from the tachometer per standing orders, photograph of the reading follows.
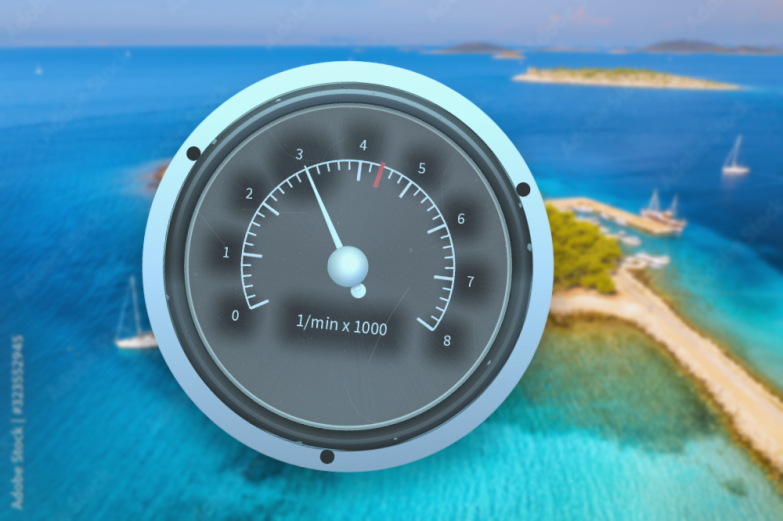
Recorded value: 3000 rpm
